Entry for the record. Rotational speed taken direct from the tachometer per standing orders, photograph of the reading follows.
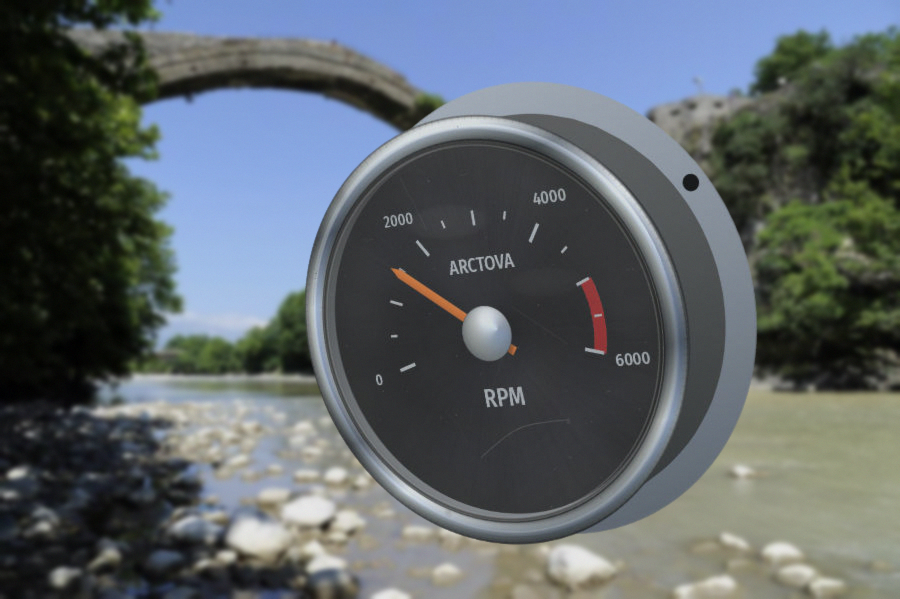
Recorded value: 1500 rpm
